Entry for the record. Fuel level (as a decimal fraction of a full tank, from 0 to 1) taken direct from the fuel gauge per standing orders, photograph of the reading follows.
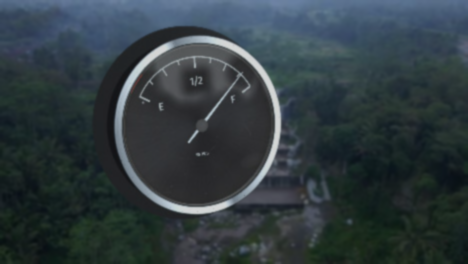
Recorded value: 0.875
